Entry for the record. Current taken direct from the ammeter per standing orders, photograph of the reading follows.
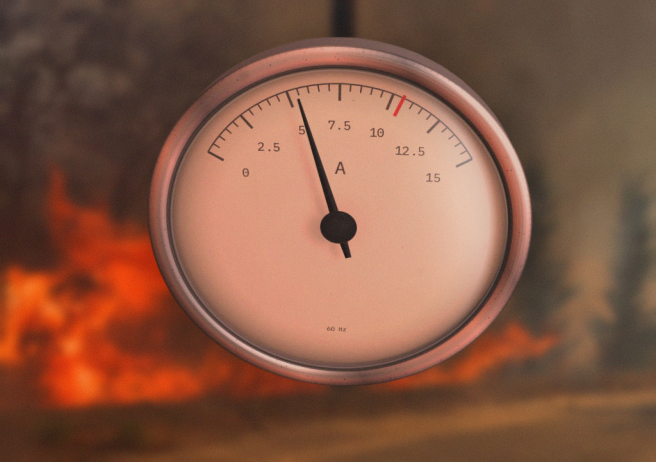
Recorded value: 5.5 A
